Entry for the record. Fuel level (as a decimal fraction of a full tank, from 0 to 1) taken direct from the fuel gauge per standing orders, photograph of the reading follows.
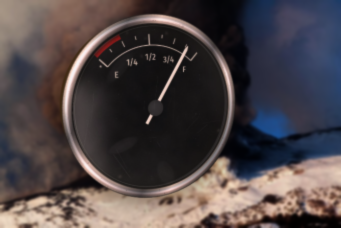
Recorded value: 0.875
